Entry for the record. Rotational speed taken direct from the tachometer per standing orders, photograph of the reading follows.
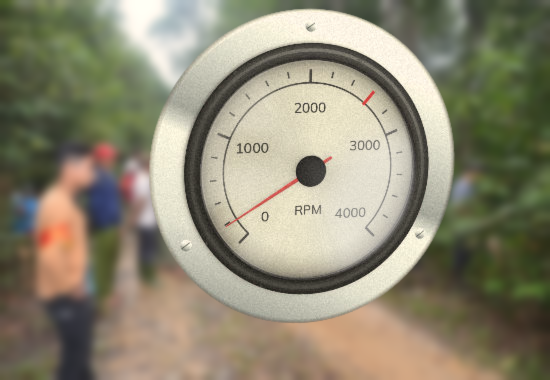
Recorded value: 200 rpm
